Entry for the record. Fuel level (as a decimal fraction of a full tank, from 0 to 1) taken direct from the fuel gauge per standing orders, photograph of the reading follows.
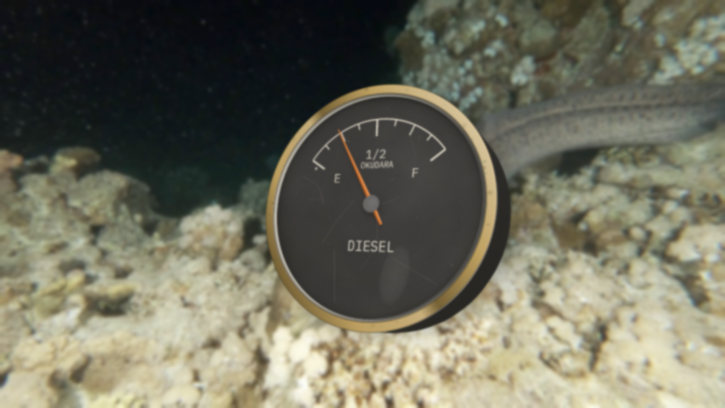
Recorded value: 0.25
